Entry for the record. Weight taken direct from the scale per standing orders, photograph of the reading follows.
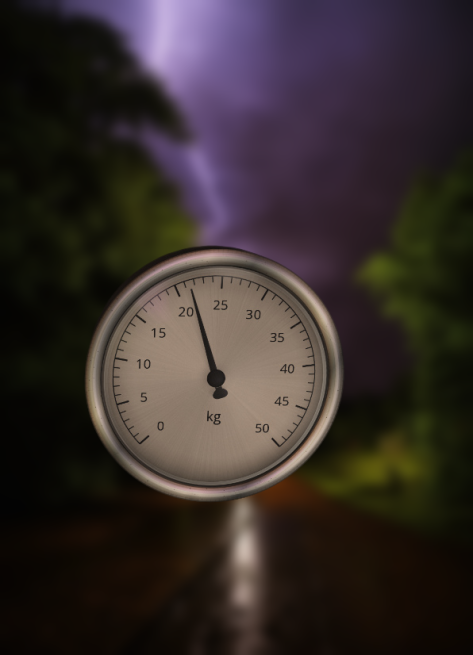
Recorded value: 21.5 kg
